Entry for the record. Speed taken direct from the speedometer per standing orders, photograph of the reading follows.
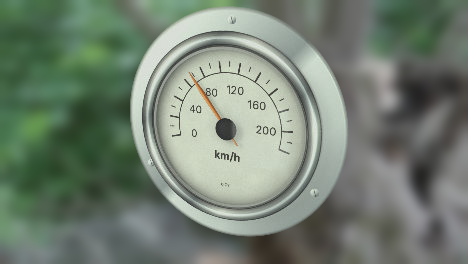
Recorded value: 70 km/h
